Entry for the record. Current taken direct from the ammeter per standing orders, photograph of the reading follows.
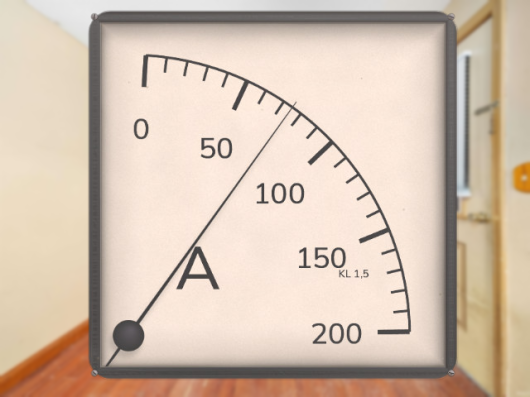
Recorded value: 75 A
